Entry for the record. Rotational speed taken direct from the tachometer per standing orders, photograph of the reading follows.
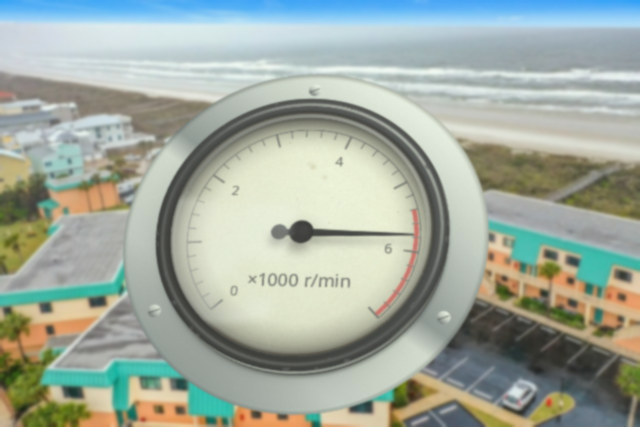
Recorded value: 5800 rpm
